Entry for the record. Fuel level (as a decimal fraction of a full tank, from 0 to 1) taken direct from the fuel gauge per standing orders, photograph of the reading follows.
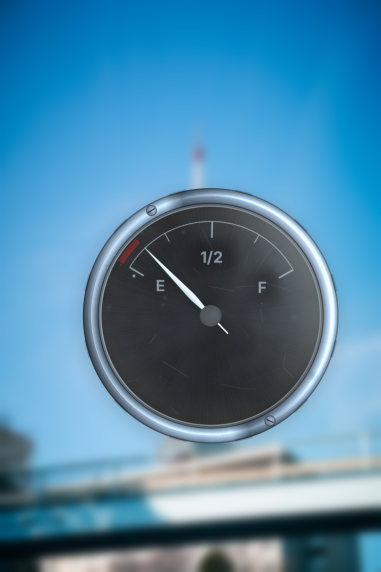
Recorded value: 0.125
